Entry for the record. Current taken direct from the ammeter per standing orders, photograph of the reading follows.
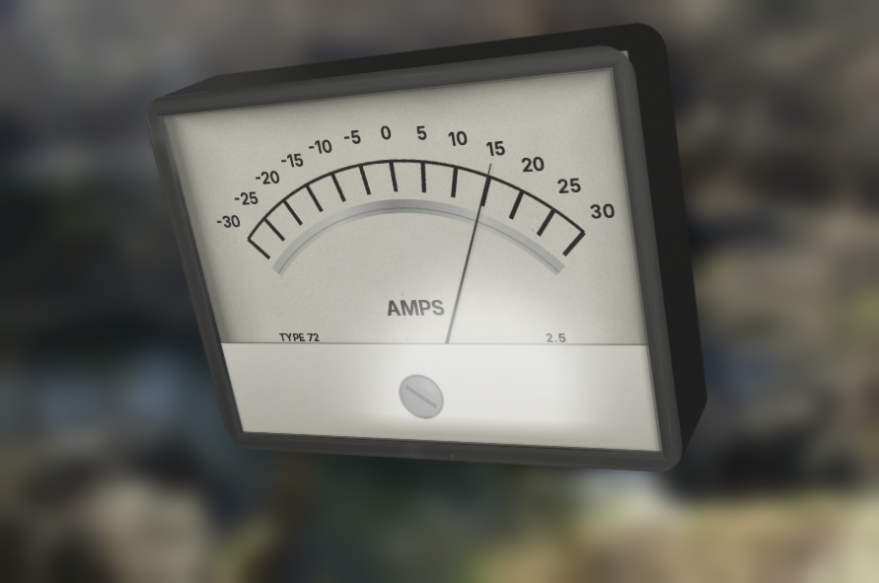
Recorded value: 15 A
